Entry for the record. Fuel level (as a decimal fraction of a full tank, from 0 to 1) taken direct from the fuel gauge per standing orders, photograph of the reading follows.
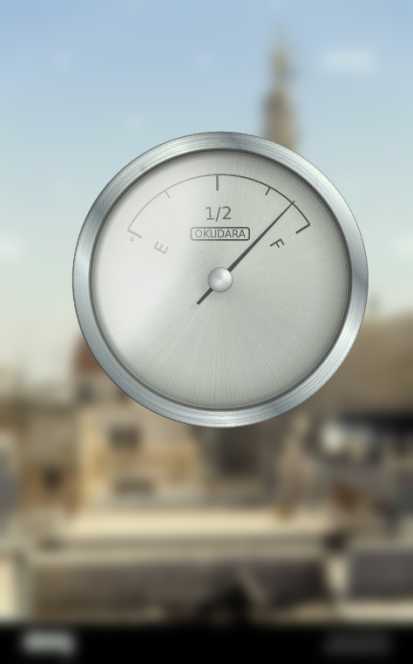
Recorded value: 0.875
